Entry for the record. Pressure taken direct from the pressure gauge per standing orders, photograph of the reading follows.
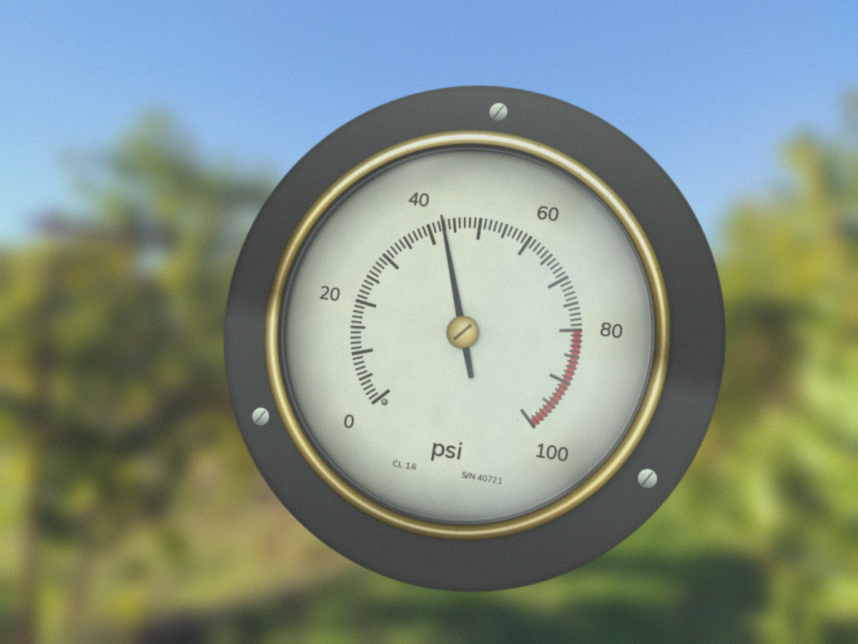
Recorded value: 43 psi
